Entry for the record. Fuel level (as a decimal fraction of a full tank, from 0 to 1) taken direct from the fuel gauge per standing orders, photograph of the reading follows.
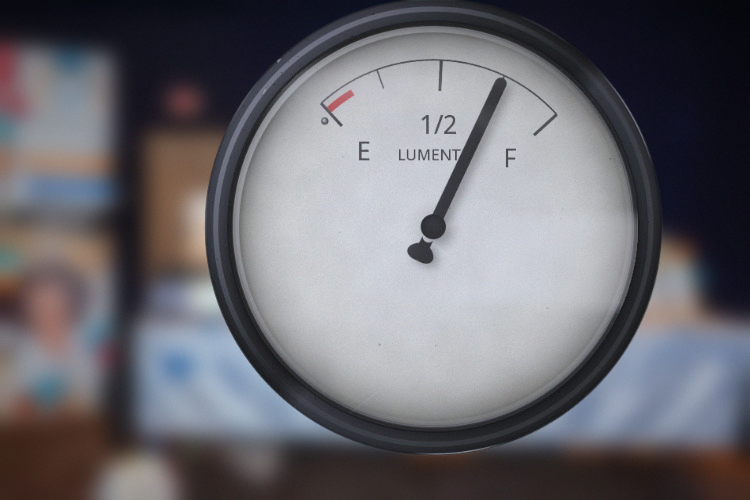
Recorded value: 0.75
